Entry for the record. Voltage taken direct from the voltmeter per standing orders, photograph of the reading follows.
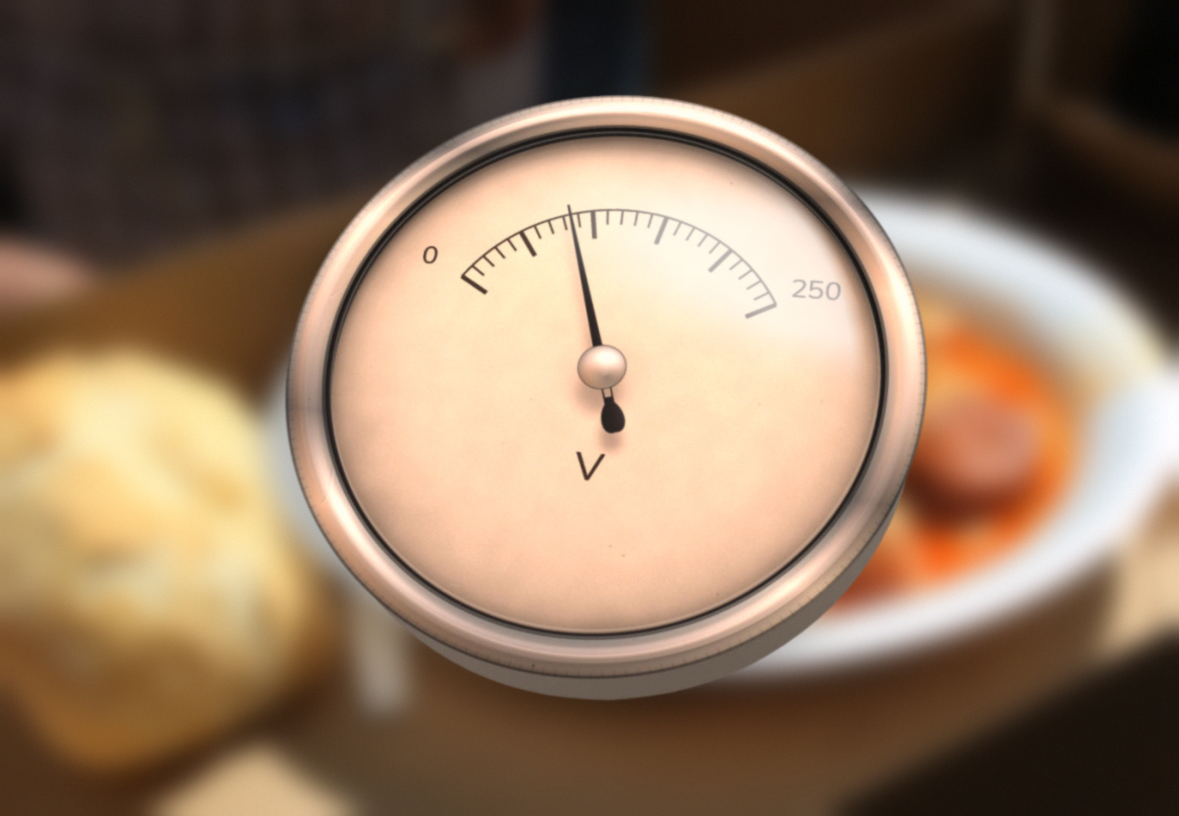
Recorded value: 85 V
